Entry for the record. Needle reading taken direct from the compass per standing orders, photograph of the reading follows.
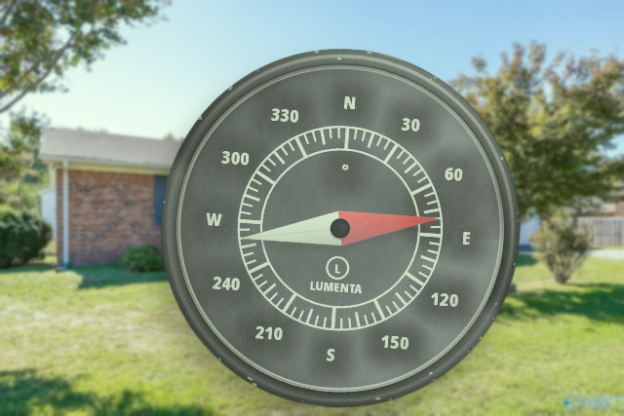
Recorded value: 80 °
